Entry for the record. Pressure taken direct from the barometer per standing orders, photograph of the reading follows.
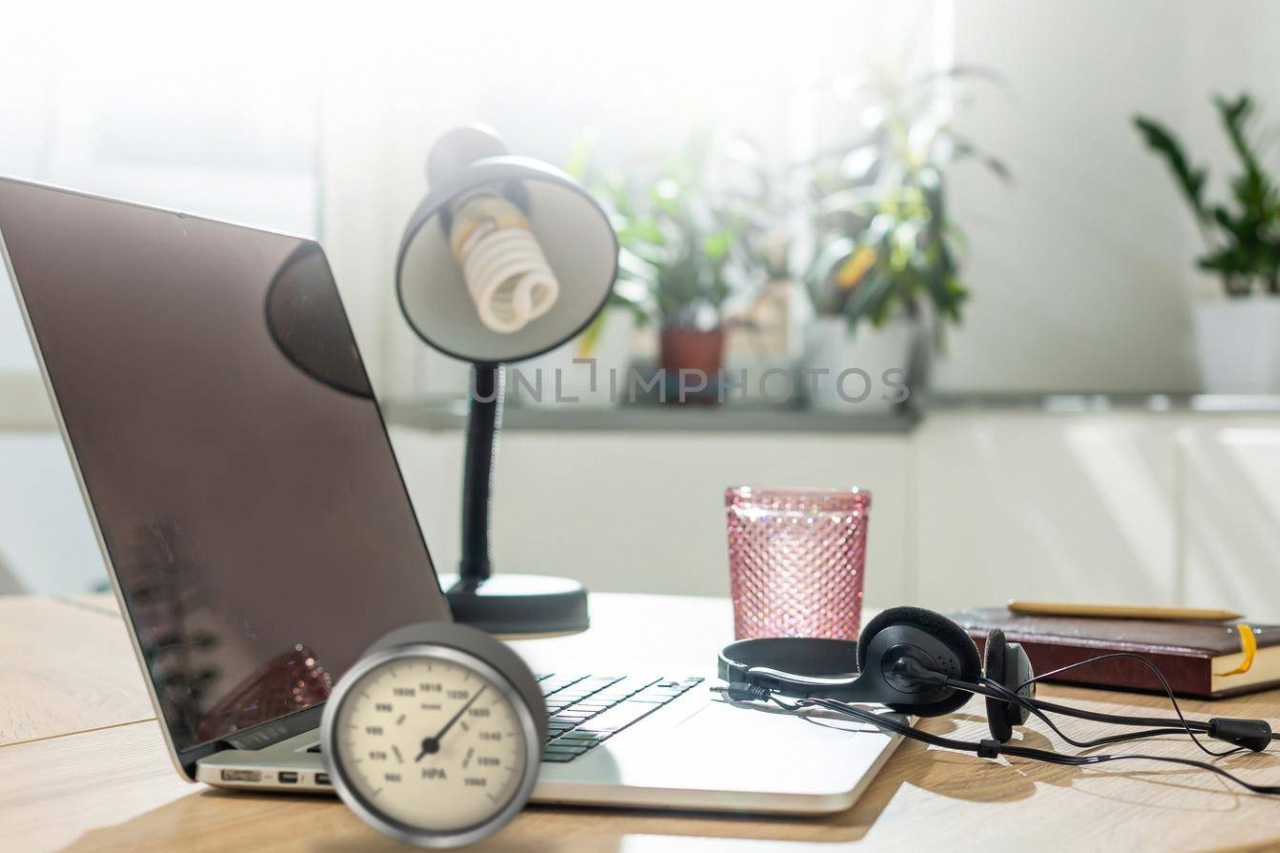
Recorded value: 1025 hPa
